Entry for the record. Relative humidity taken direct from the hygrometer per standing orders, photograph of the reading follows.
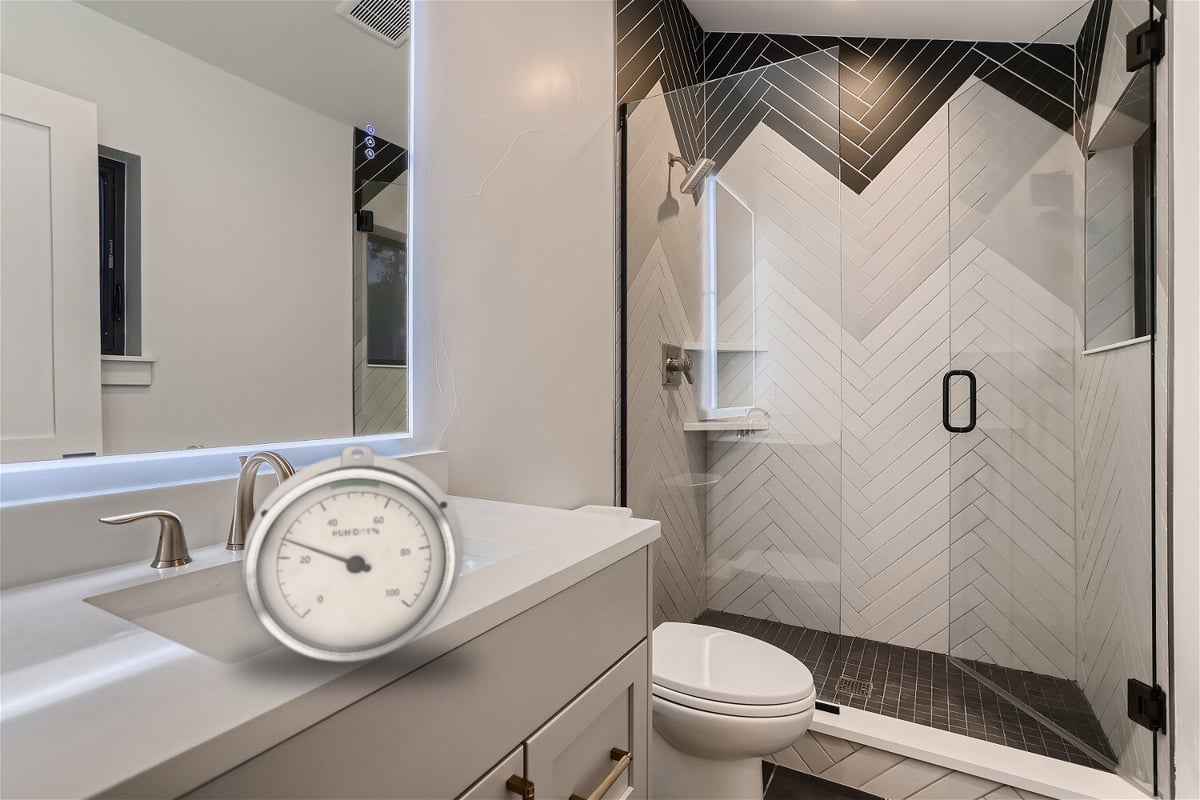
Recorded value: 26 %
